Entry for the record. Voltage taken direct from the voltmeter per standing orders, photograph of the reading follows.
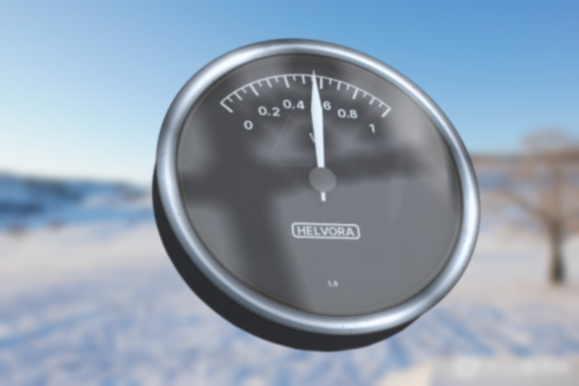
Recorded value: 0.55 V
